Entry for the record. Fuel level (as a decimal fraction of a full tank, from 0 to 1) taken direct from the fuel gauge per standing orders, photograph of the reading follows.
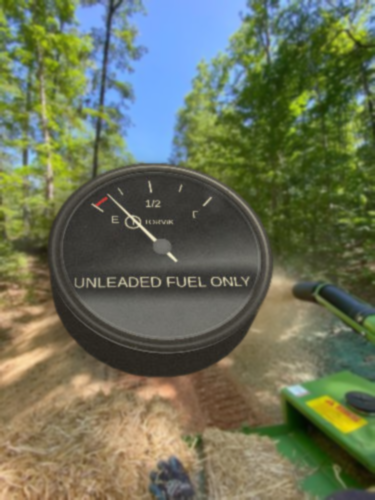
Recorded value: 0.125
